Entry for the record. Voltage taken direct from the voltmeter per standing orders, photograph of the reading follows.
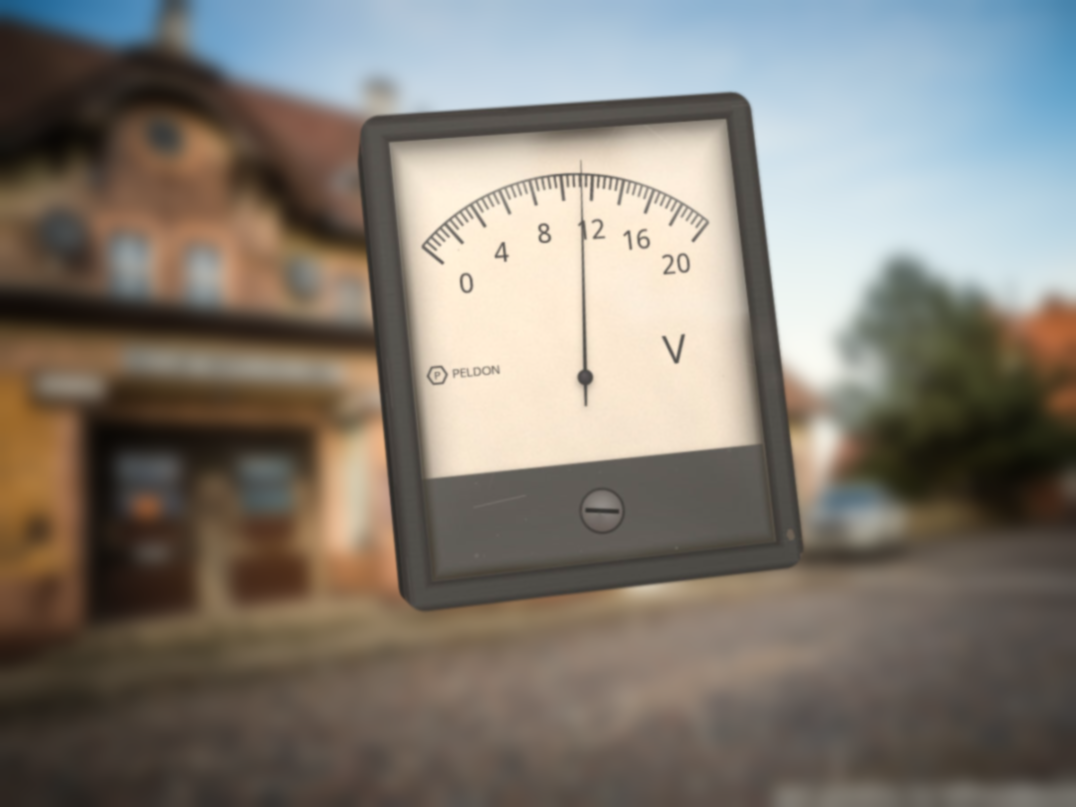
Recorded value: 11.2 V
